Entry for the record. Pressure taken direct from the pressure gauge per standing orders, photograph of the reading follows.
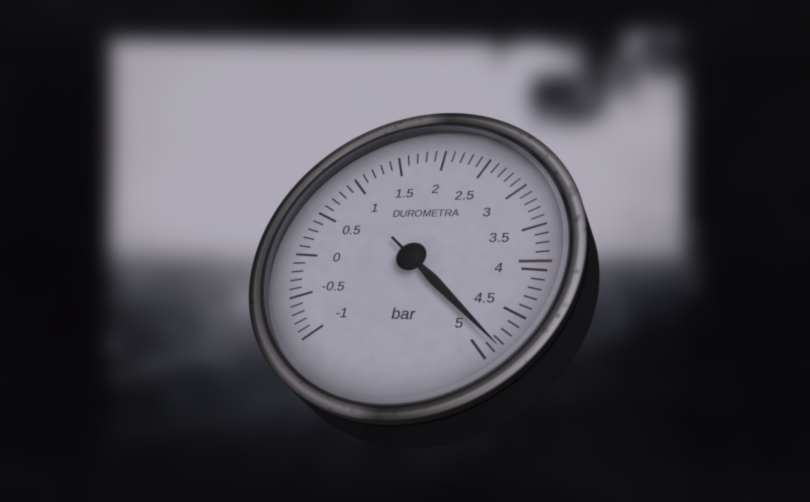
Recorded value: 4.85 bar
